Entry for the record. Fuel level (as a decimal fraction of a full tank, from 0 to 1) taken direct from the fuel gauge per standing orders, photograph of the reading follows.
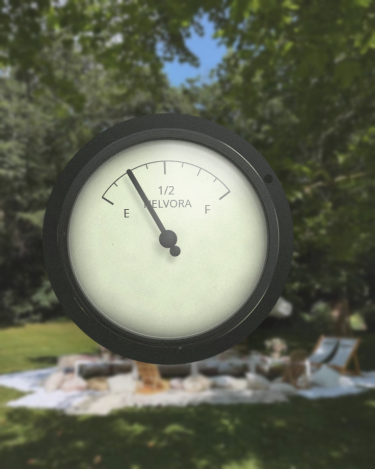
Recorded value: 0.25
